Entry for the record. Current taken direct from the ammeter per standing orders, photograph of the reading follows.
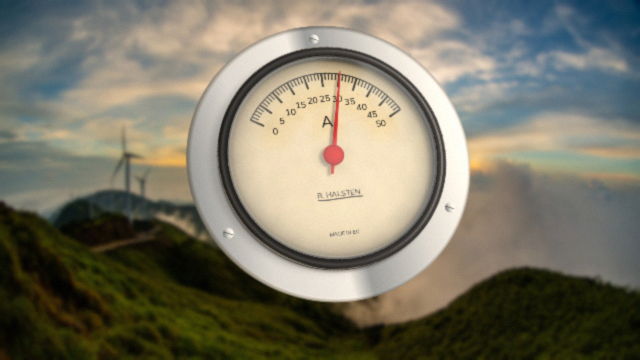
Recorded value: 30 A
